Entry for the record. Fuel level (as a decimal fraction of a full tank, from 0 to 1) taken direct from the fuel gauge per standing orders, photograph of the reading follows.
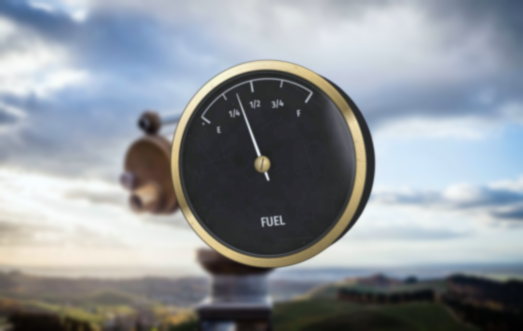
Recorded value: 0.375
